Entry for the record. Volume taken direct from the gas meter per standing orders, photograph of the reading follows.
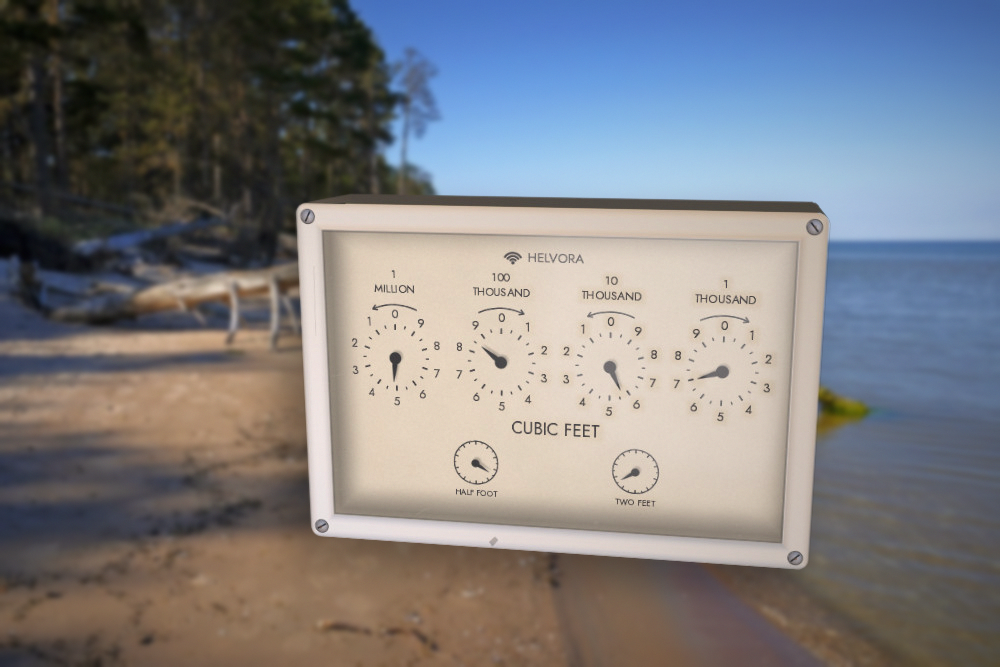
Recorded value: 485700 ft³
